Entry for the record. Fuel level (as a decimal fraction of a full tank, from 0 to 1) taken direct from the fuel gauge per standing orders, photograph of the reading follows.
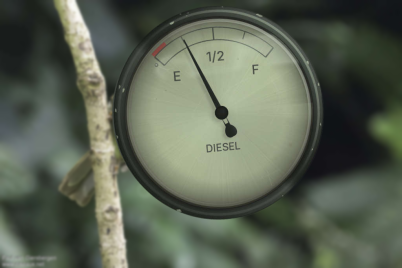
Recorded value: 0.25
